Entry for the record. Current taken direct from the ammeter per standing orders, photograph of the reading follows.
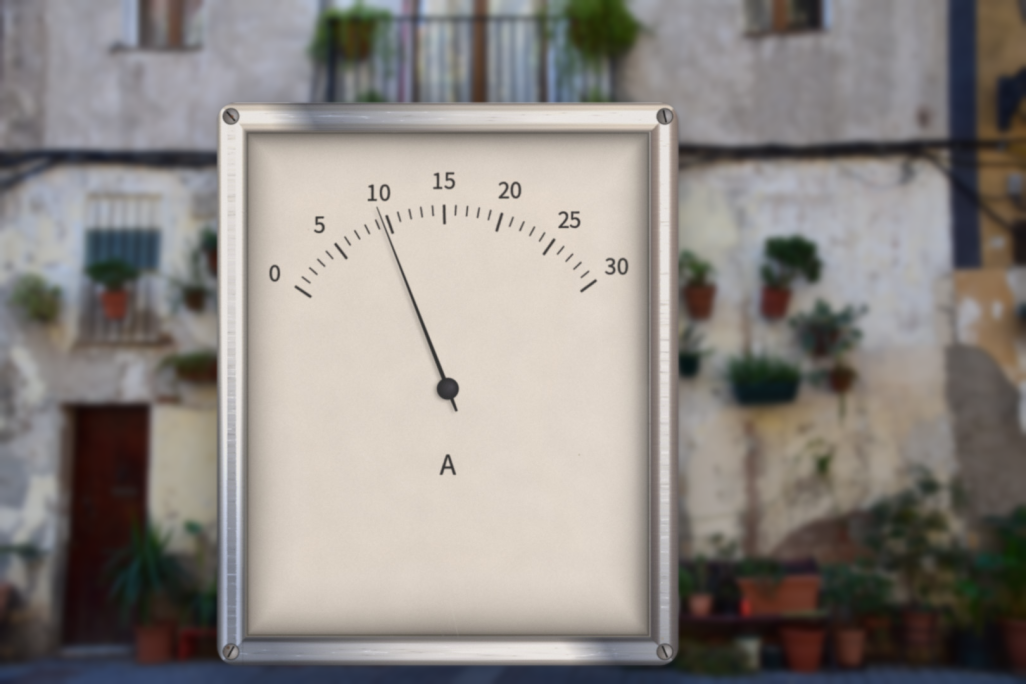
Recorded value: 9.5 A
